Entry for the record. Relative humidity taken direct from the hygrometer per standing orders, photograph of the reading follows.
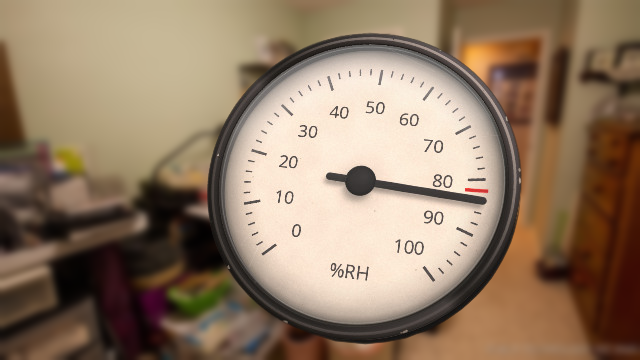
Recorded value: 84 %
